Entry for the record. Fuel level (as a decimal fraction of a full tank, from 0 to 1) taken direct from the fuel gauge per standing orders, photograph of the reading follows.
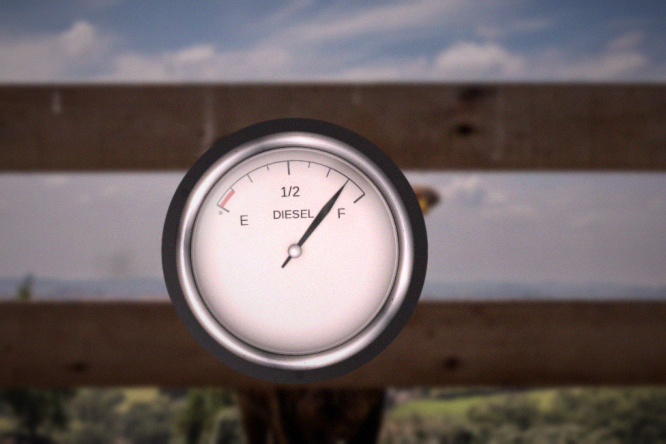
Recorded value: 0.875
